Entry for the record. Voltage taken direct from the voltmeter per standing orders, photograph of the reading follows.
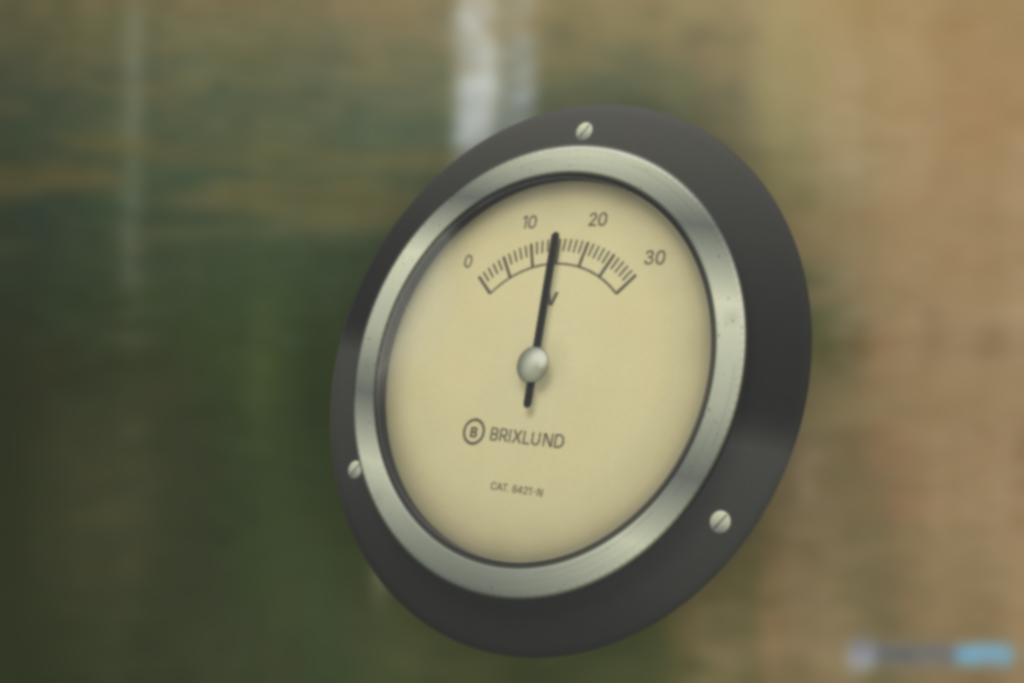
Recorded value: 15 V
